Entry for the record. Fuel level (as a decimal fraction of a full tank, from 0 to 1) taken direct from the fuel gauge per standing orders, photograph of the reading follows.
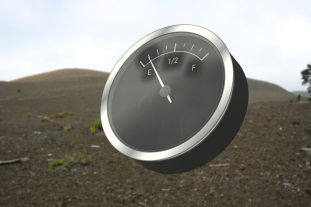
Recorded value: 0.125
